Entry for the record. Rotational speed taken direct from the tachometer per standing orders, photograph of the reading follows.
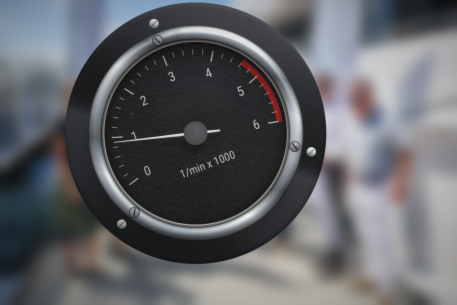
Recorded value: 900 rpm
